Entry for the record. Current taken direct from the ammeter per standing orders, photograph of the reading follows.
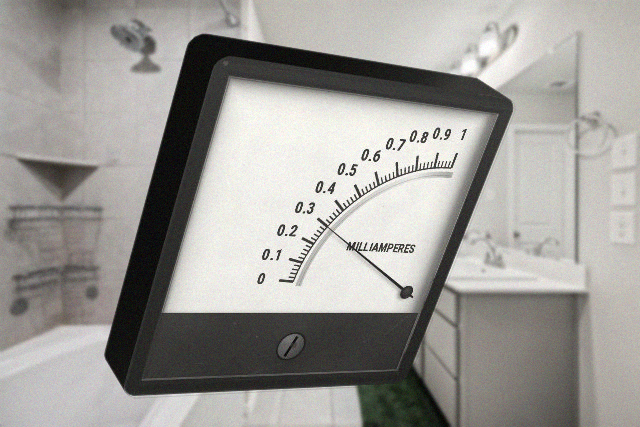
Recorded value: 0.3 mA
